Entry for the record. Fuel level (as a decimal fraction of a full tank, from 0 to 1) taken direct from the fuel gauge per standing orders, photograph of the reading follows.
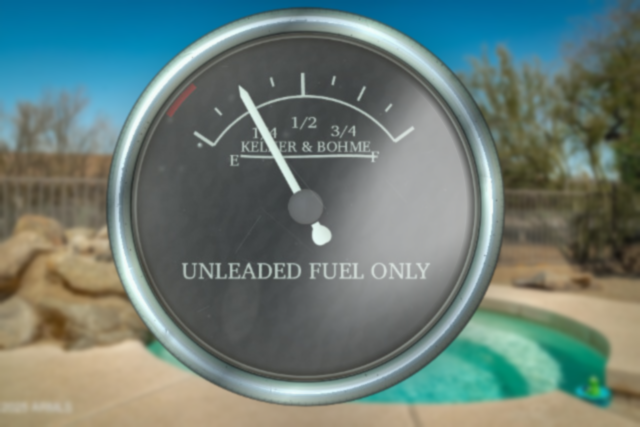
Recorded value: 0.25
